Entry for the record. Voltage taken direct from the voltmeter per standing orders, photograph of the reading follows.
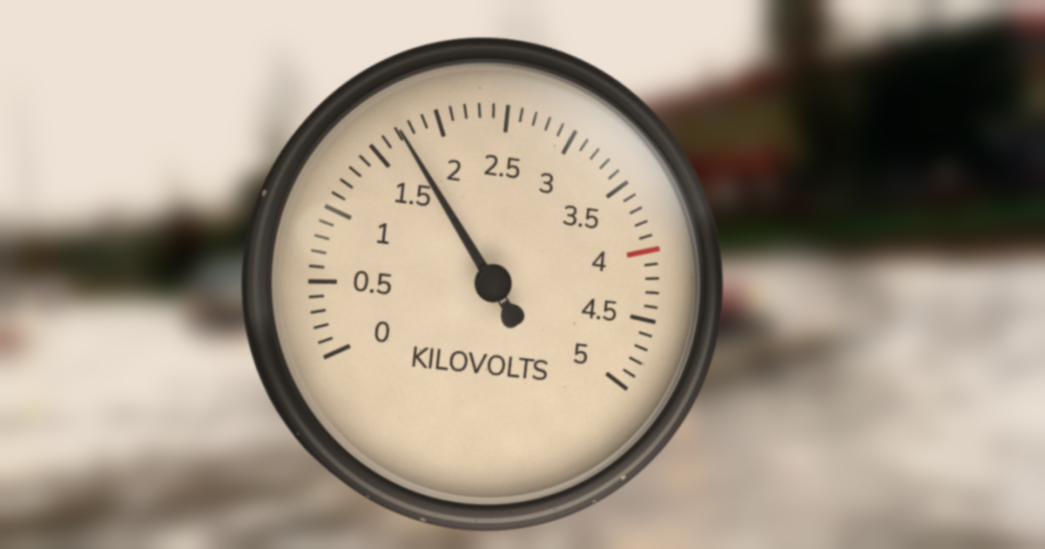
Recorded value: 1.7 kV
